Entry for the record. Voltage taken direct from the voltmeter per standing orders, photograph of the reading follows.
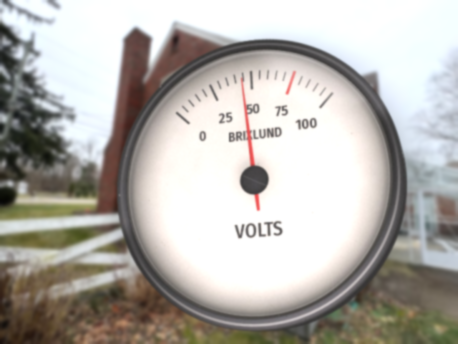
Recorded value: 45 V
